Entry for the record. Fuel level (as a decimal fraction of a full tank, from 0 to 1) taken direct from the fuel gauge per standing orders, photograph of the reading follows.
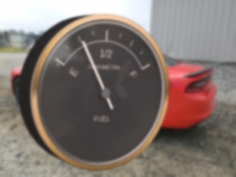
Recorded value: 0.25
